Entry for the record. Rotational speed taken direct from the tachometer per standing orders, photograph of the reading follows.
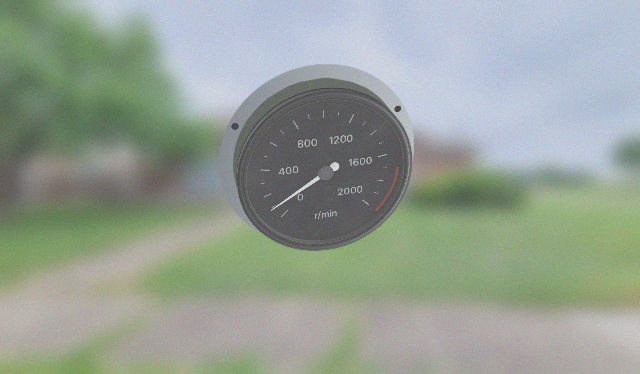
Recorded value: 100 rpm
